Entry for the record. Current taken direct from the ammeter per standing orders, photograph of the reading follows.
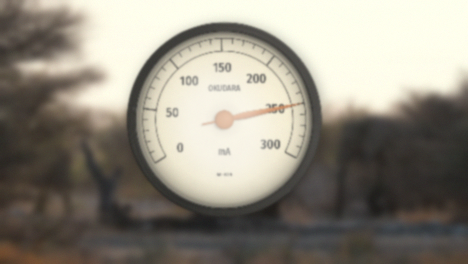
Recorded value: 250 mA
